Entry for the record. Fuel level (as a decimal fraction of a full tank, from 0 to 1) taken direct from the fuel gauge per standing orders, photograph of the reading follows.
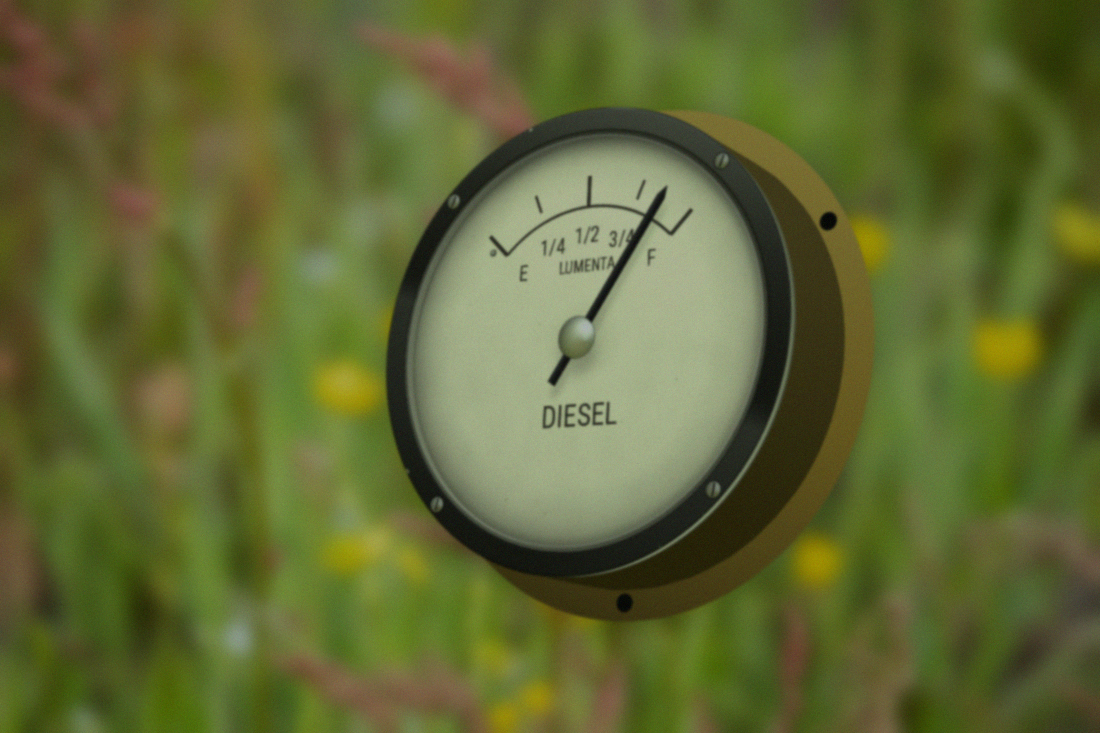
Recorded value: 0.875
